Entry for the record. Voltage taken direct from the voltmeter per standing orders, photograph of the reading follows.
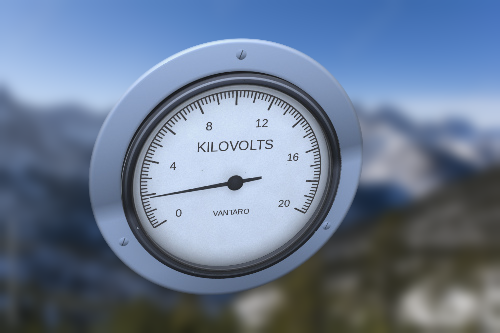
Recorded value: 2 kV
